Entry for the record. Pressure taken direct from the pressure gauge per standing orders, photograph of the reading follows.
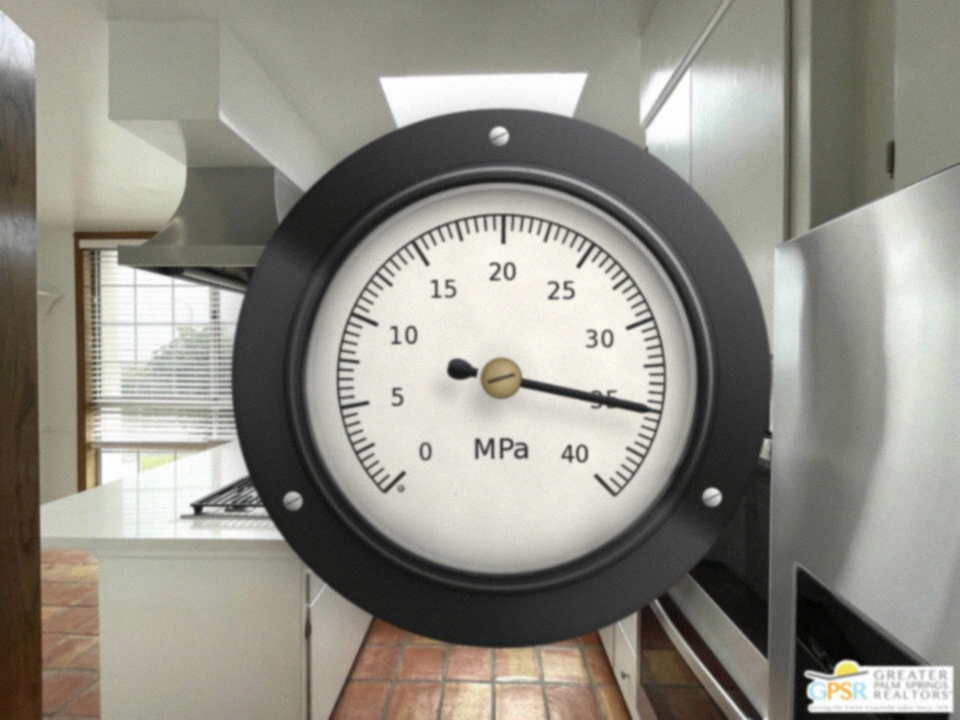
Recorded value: 35 MPa
